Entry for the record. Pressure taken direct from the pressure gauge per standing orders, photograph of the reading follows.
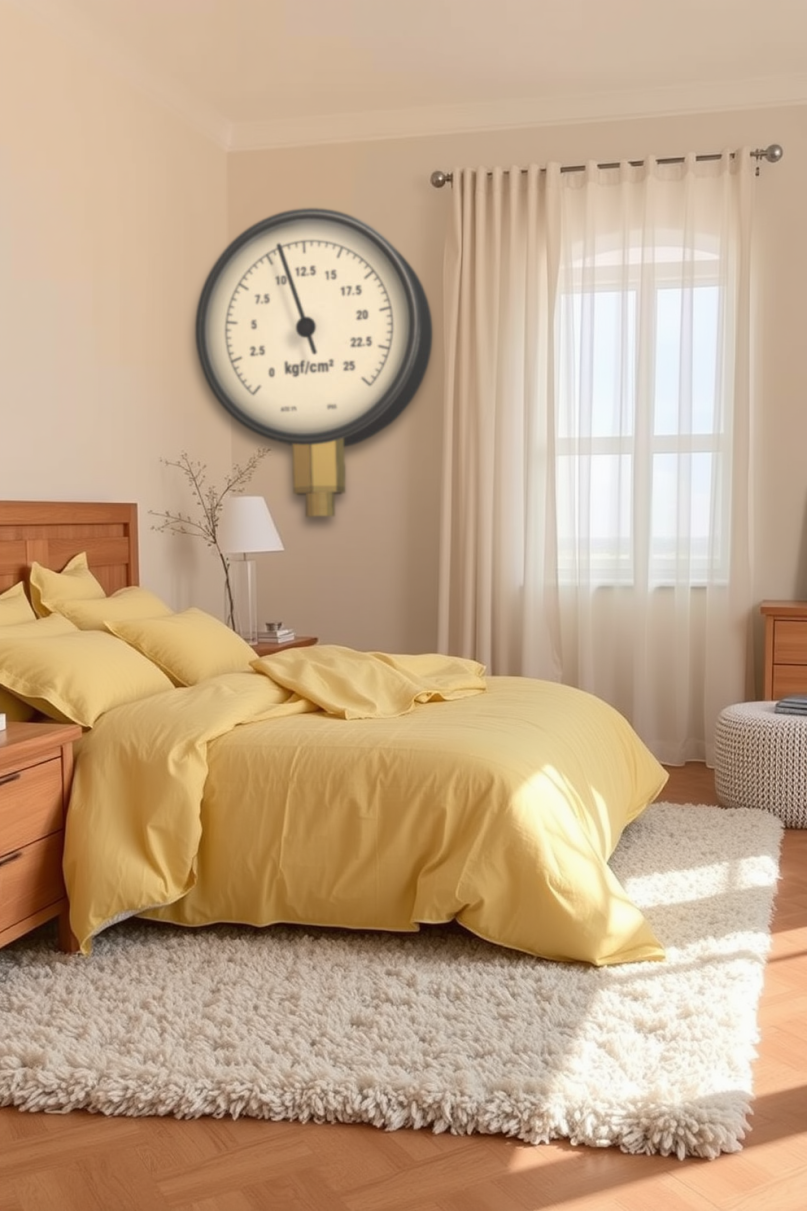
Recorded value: 11 kg/cm²
